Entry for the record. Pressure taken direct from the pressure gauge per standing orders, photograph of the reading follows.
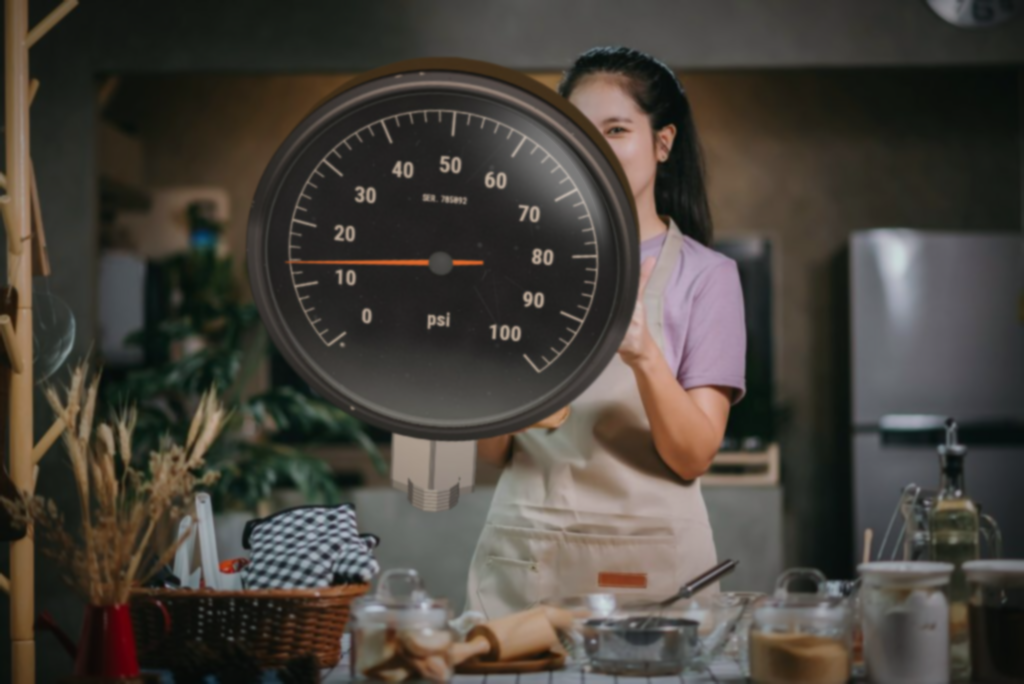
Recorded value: 14 psi
